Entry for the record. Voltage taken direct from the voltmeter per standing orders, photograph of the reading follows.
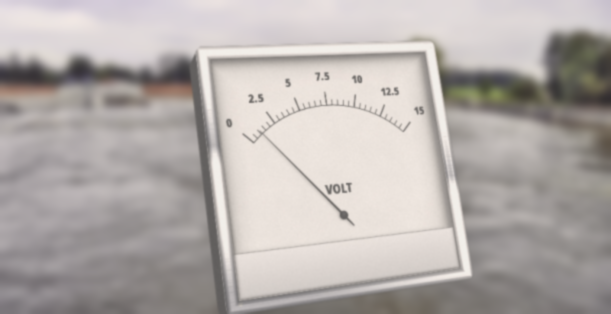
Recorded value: 1 V
